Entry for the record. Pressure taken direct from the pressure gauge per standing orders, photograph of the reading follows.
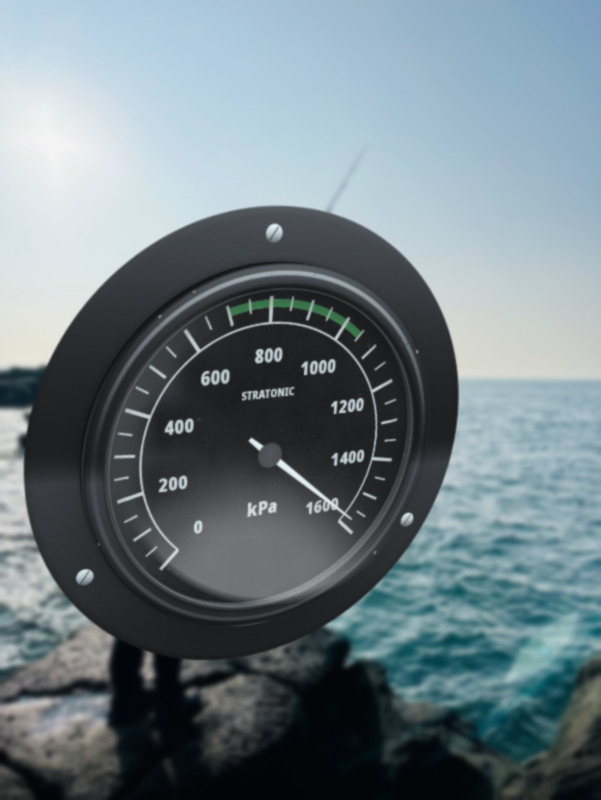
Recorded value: 1575 kPa
